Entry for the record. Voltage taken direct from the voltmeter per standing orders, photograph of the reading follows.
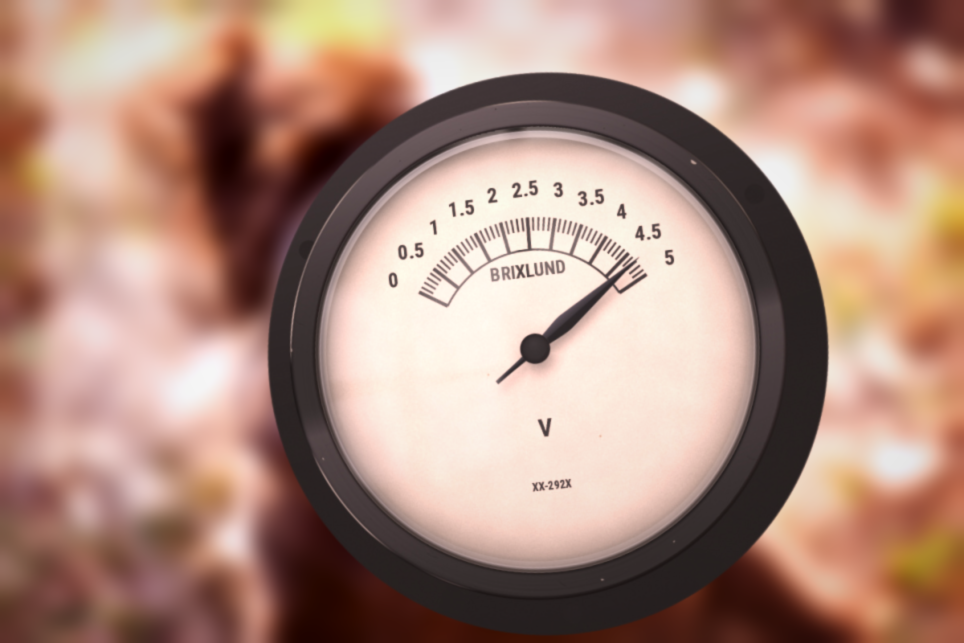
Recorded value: 4.7 V
